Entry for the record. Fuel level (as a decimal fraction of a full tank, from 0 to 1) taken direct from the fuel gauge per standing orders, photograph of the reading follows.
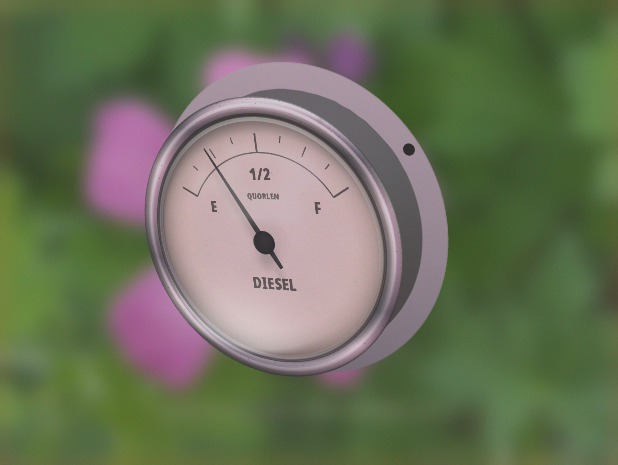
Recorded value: 0.25
